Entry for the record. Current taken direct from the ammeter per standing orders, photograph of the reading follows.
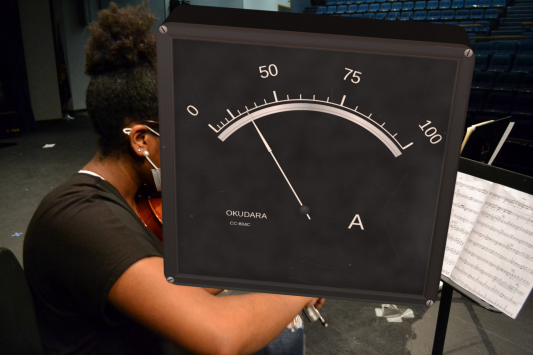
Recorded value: 35 A
